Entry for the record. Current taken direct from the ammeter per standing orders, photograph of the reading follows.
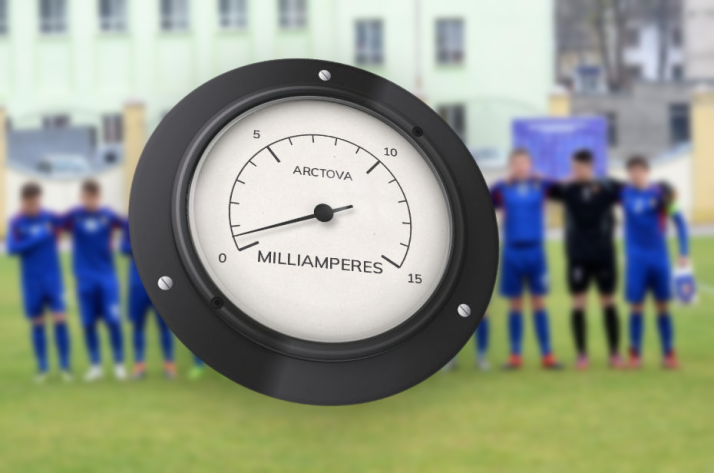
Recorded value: 0.5 mA
